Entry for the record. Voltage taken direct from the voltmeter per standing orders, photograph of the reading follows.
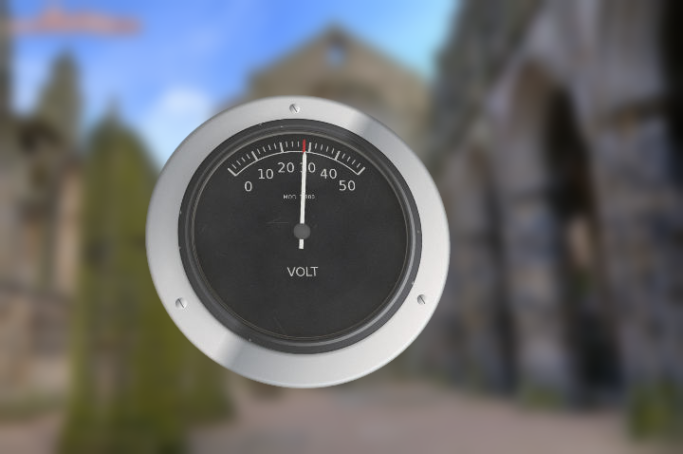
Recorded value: 28 V
